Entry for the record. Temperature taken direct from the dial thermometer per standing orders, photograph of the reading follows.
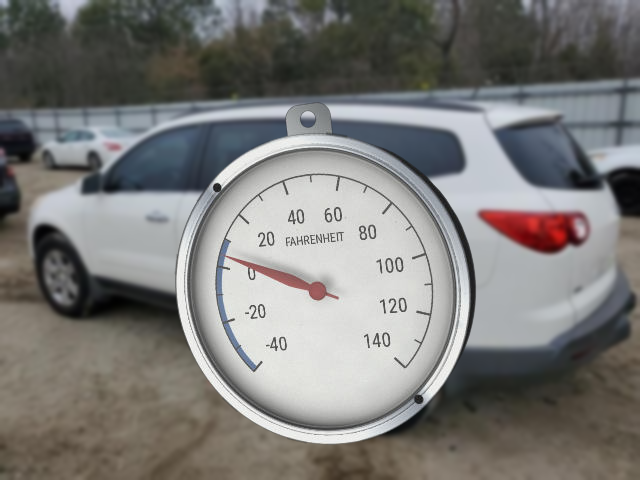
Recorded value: 5 °F
